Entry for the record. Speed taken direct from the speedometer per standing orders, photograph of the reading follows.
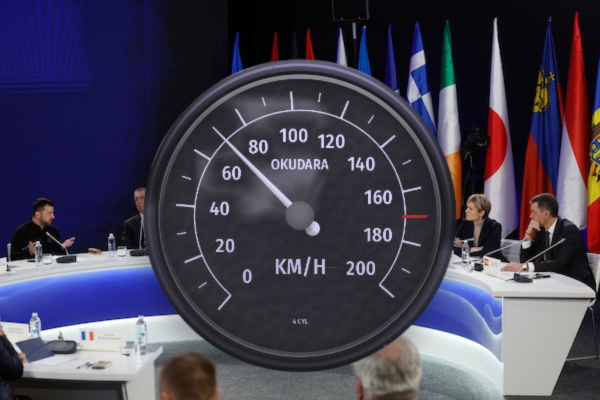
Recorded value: 70 km/h
